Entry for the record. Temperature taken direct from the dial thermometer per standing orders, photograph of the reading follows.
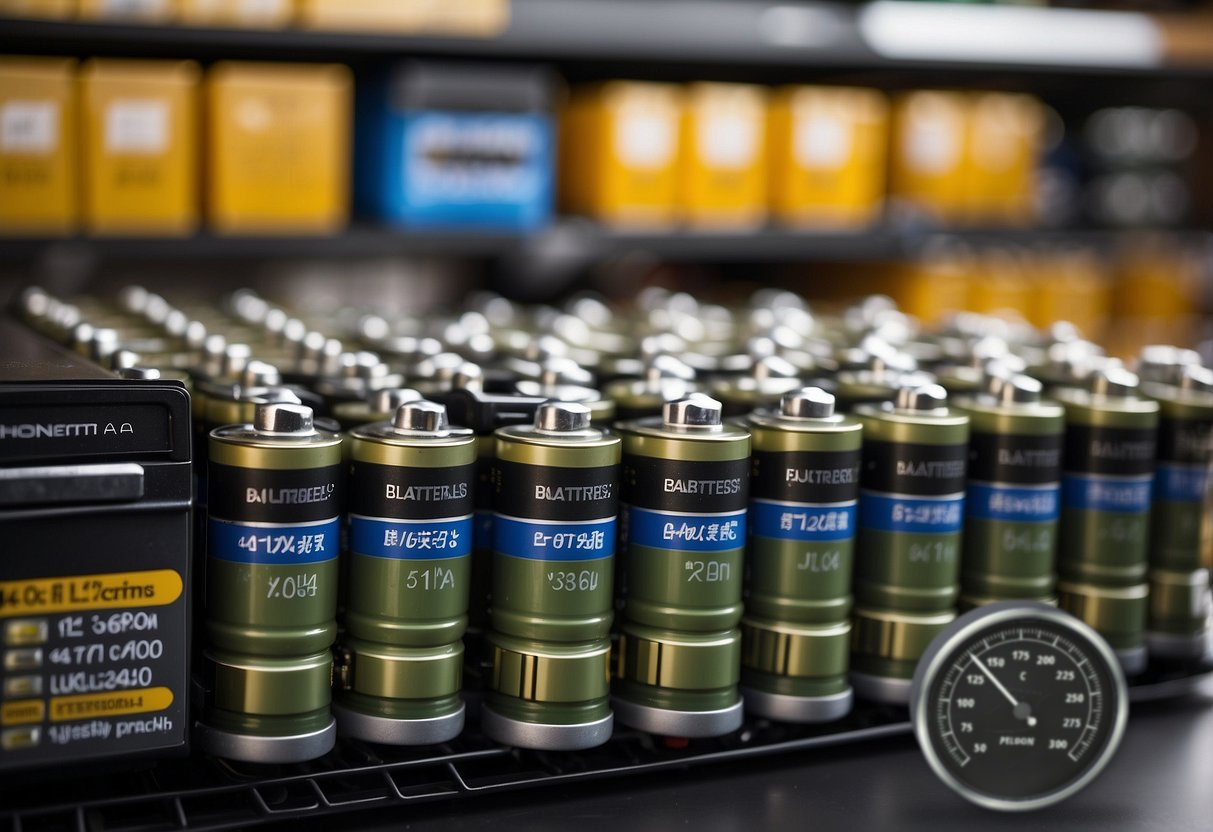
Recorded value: 137.5 °C
